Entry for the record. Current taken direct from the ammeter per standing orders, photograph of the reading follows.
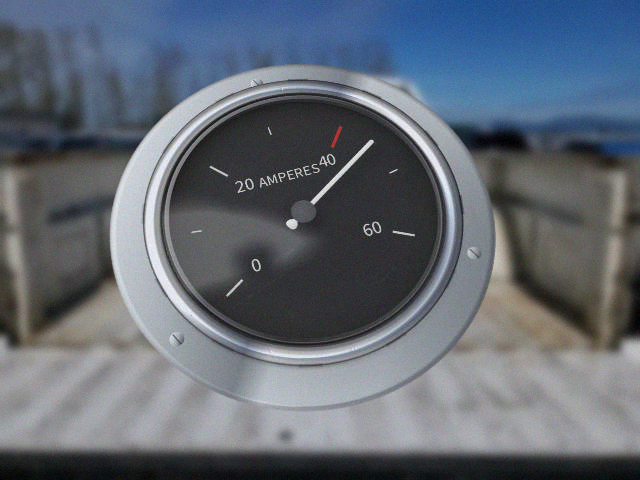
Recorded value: 45 A
